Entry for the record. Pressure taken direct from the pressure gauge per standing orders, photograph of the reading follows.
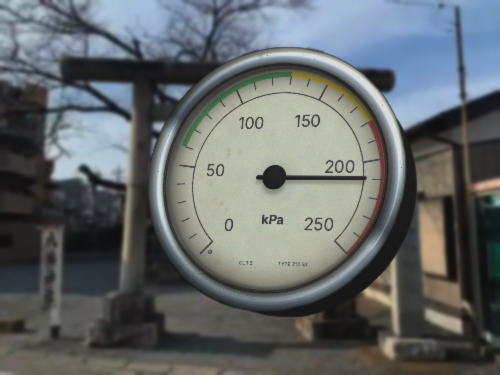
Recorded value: 210 kPa
